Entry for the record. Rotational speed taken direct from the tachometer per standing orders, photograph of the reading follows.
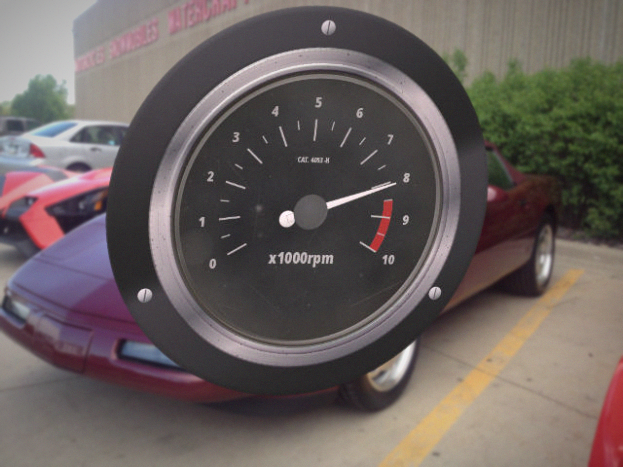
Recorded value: 8000 rpm
